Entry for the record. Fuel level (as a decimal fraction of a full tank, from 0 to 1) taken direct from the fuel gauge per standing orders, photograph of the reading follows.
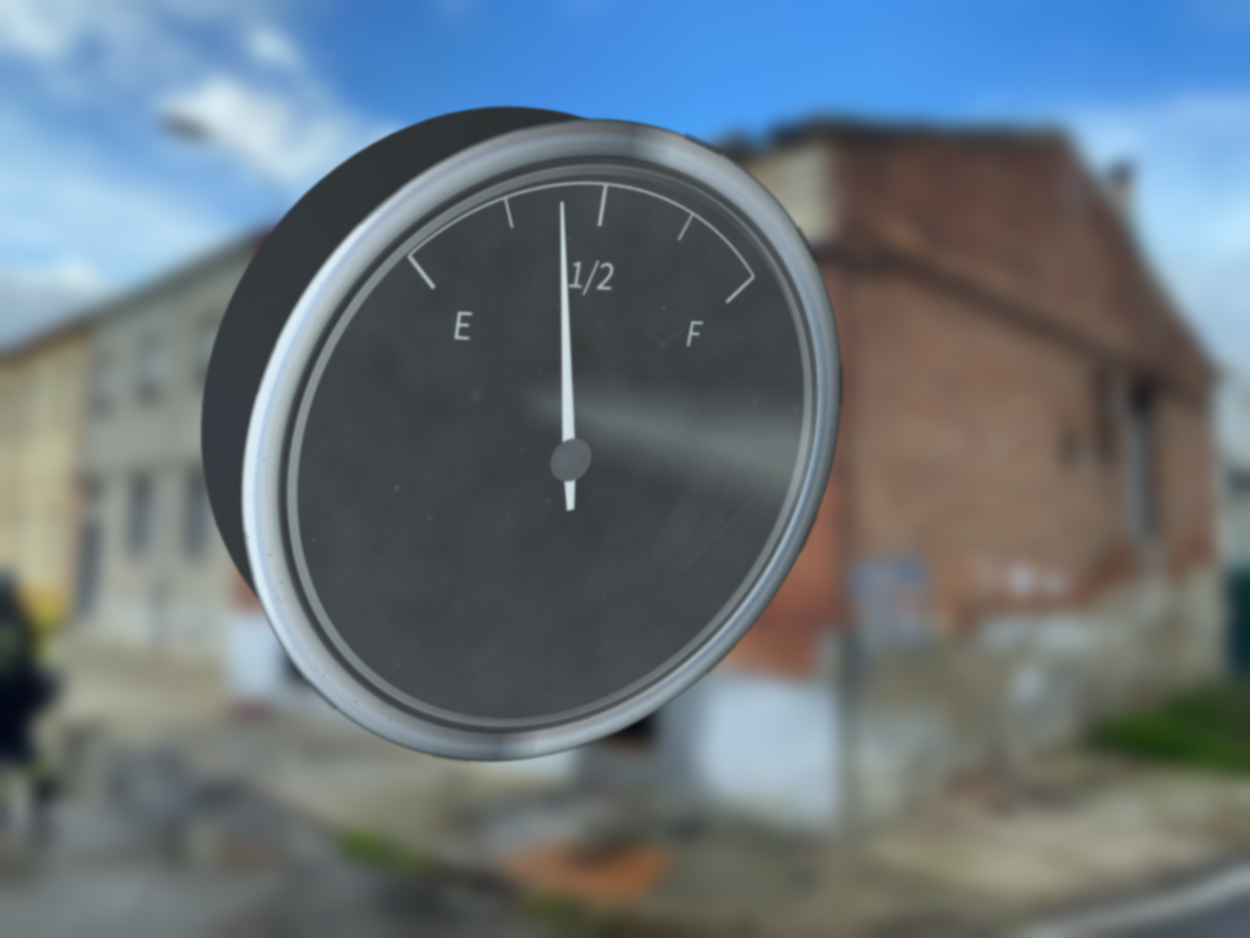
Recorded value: 0.375
